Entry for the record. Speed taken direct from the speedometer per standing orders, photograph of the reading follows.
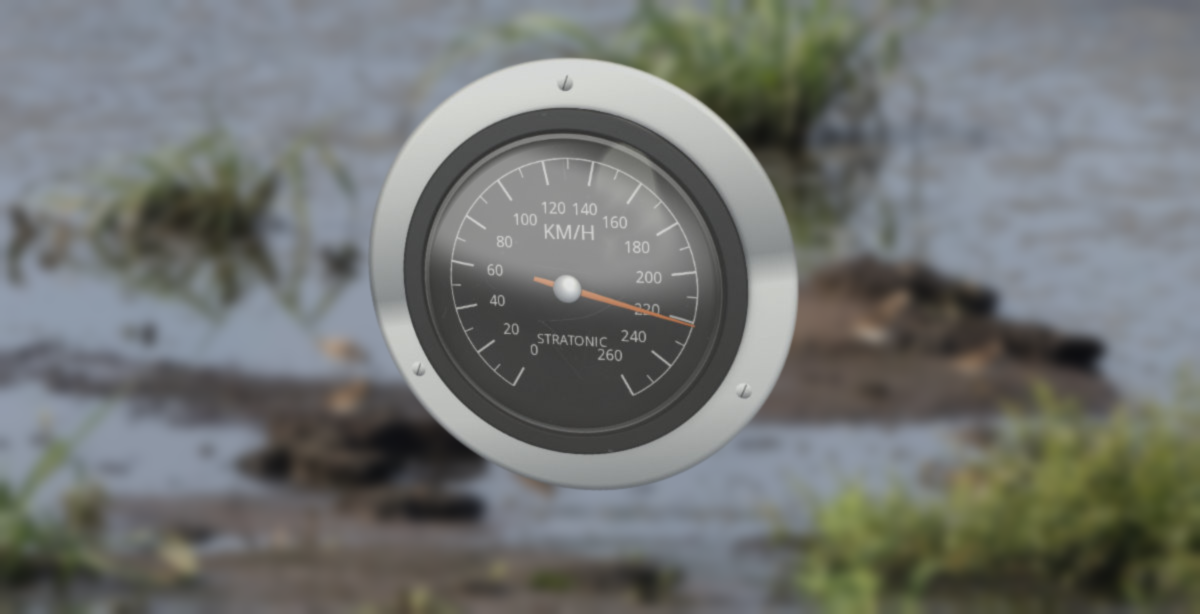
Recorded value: 220 km/h
